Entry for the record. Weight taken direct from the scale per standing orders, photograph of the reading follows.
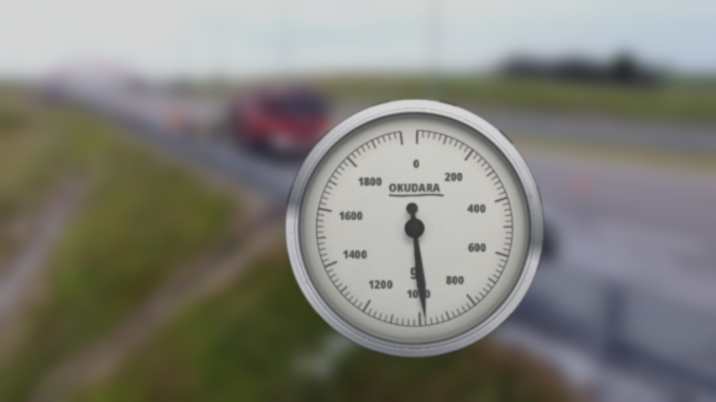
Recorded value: 980 g
